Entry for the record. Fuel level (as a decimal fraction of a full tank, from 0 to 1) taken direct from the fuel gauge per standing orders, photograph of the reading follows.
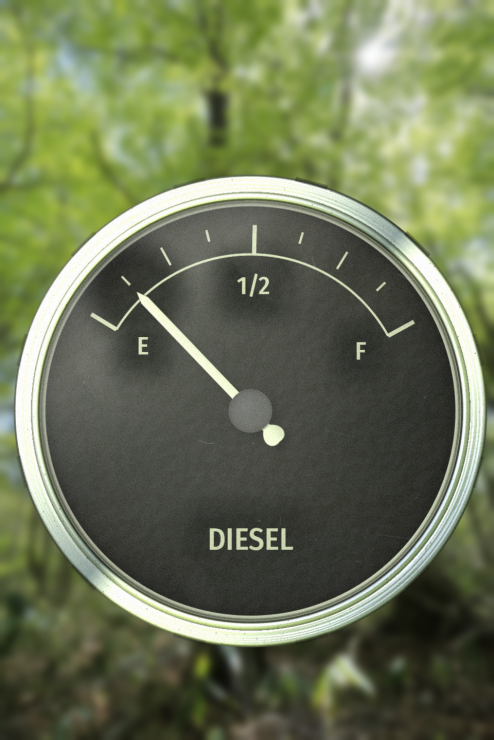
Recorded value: 0.125
